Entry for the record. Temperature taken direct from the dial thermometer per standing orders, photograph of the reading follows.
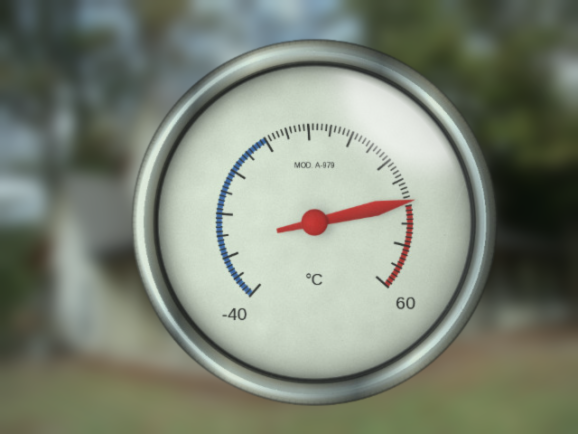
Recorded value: 40 °C
